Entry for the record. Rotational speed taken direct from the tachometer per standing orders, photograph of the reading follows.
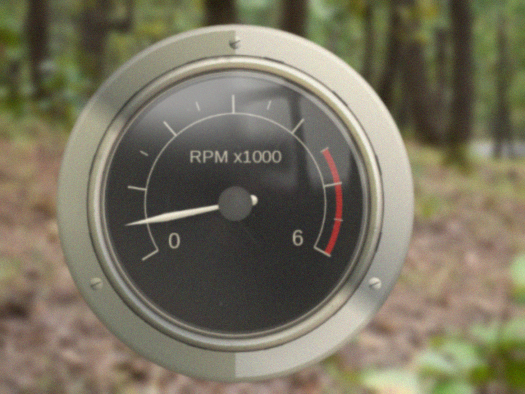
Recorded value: 500 rpm
